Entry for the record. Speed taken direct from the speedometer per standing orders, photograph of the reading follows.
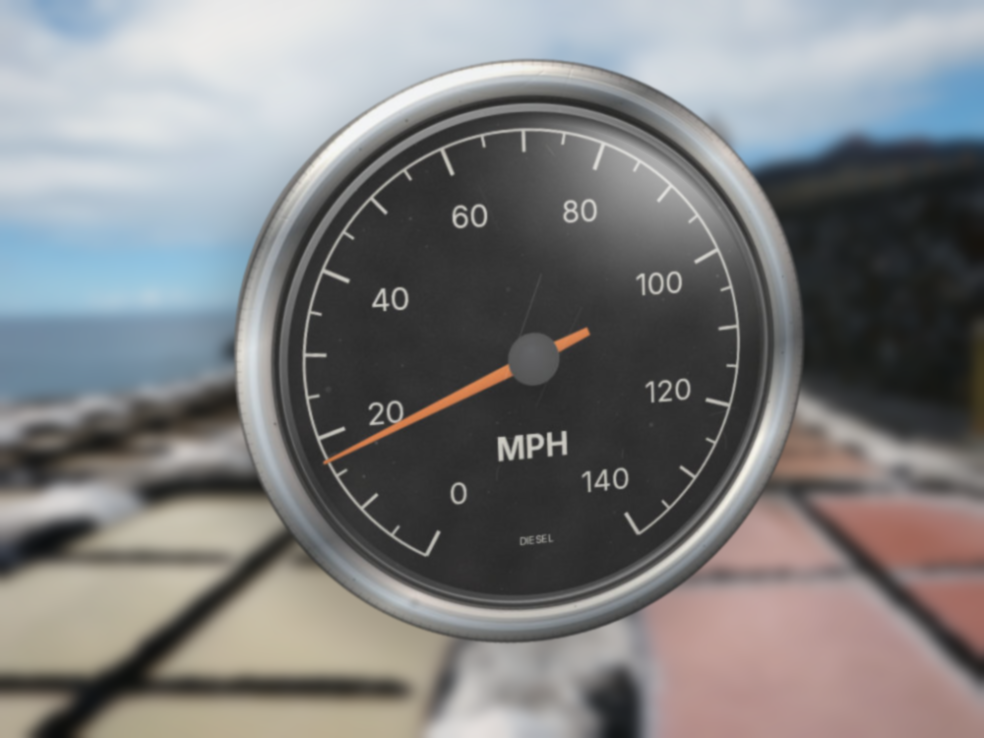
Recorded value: 17.5 mph
